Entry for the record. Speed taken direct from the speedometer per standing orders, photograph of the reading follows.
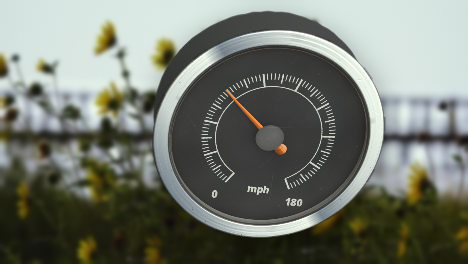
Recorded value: 60 mph
